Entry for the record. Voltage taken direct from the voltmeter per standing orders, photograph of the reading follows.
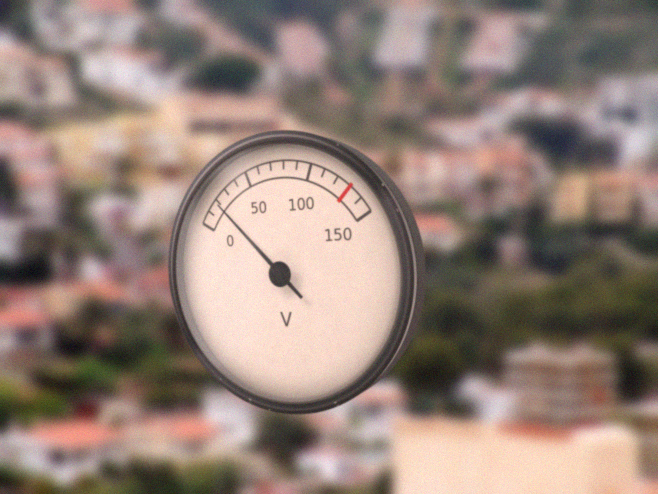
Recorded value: 20 V
